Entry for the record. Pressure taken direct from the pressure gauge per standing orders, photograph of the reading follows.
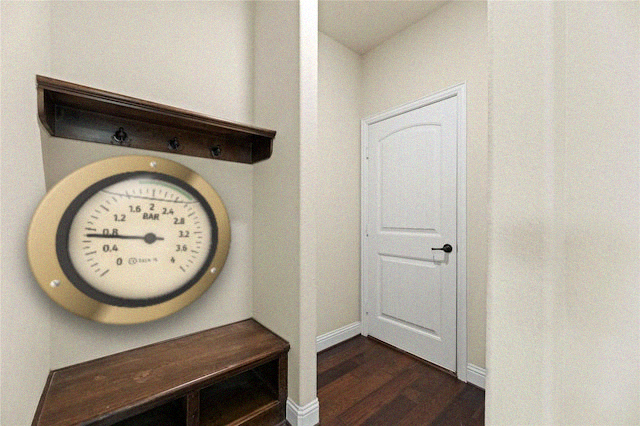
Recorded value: 0.7 bar
